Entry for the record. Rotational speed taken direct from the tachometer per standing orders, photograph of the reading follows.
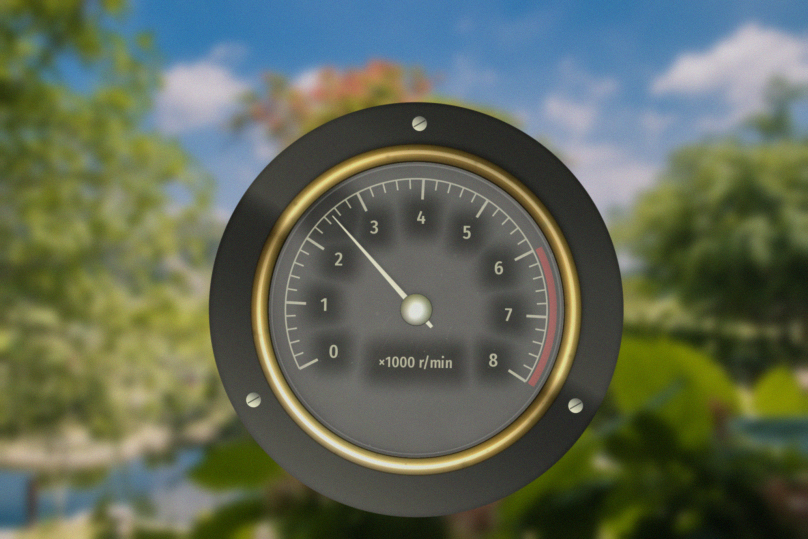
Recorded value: 2500 rpm
